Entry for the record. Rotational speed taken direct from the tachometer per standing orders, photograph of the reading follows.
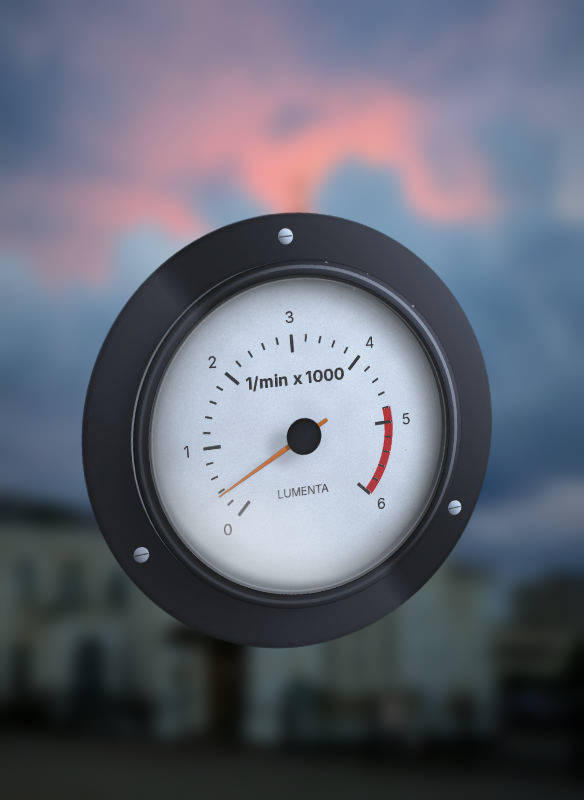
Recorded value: 400 rpm
